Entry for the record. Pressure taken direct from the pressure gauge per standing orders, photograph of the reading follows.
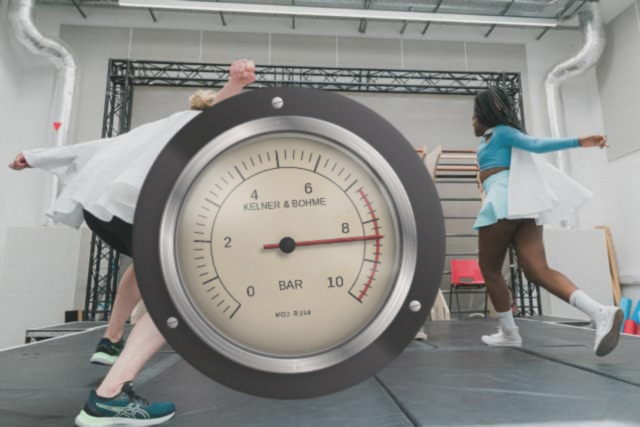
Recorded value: 8.4 bar
